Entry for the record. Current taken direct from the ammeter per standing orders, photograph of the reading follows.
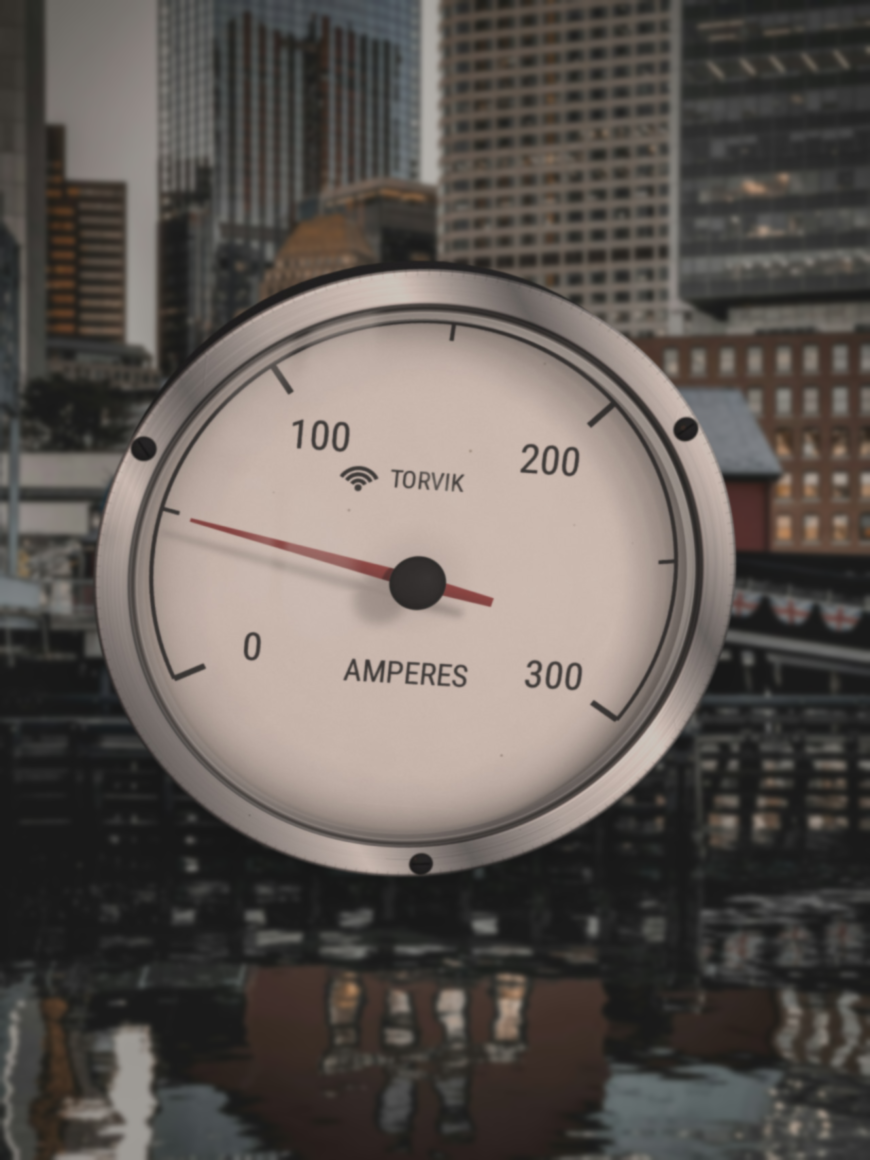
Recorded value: 50 A
